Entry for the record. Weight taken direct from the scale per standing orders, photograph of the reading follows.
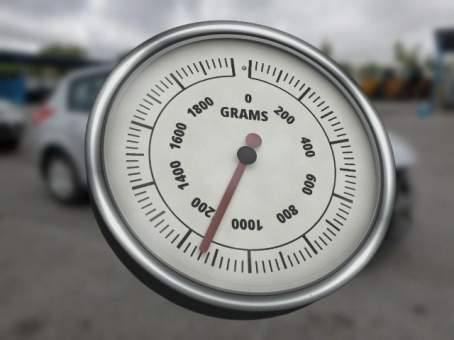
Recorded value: 1140 g
